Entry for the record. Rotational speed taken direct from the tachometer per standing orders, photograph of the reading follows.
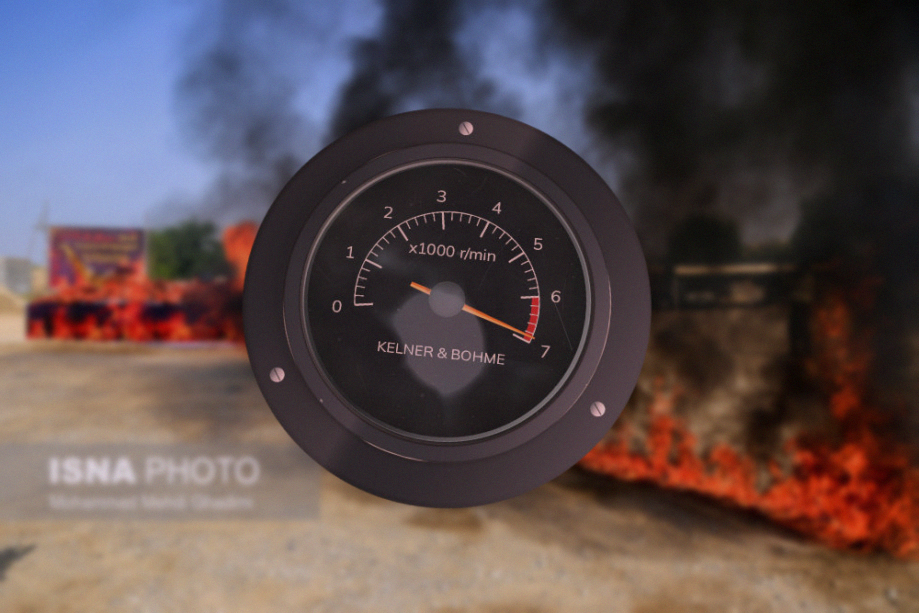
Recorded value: 6900 rpm
